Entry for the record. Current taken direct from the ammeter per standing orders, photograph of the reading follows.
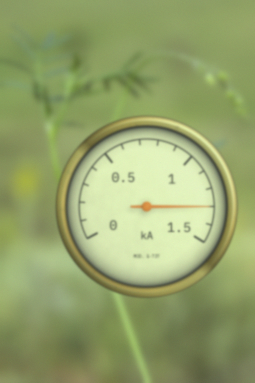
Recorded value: 1.3 kA
